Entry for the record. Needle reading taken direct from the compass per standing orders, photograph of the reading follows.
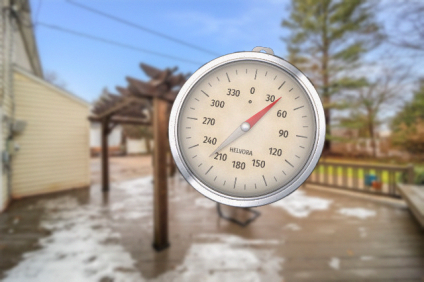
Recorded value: 40 °
